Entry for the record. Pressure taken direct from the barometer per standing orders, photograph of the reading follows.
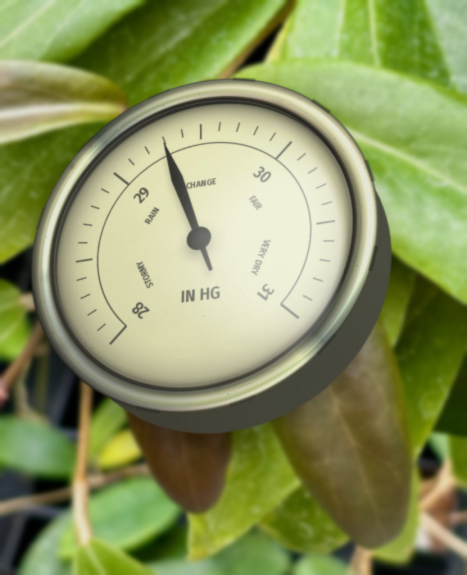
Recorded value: 29.3 inHg
